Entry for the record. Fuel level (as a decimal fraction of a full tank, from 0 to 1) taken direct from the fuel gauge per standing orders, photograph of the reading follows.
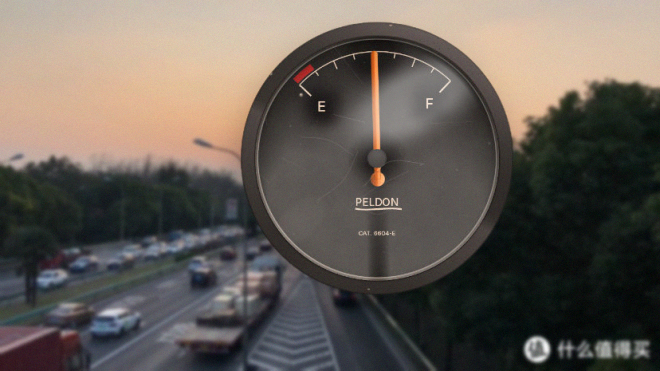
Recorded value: 0.5
